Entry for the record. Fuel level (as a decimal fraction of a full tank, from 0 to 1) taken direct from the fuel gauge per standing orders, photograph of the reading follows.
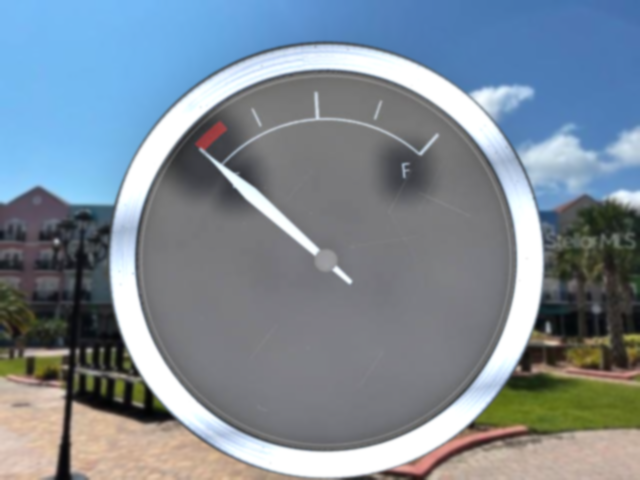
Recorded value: 0
